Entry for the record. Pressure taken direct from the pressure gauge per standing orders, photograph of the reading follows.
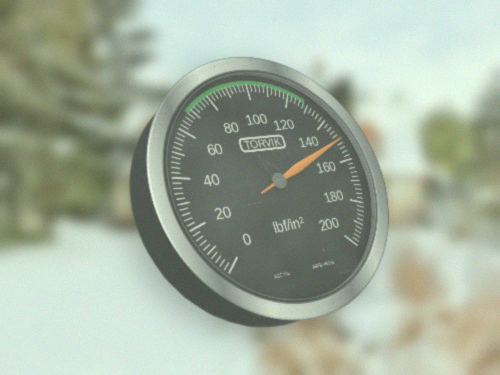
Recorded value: 150 psi
